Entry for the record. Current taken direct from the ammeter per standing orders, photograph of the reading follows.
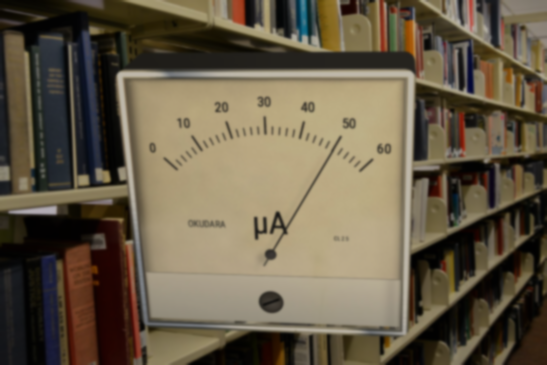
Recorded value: 50 µA
